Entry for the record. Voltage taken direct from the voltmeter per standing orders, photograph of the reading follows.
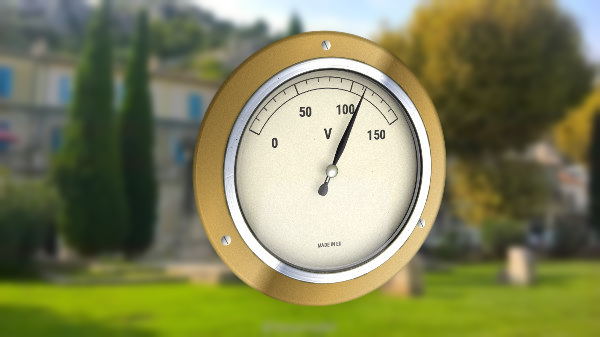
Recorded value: 110 V
